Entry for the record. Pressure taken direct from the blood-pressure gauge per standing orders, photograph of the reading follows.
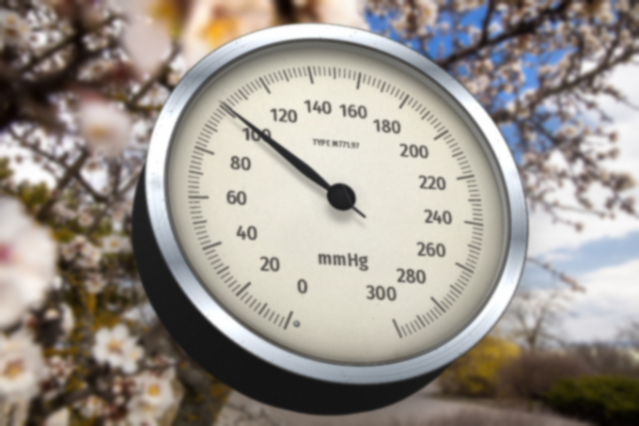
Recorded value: 100 mmHg
